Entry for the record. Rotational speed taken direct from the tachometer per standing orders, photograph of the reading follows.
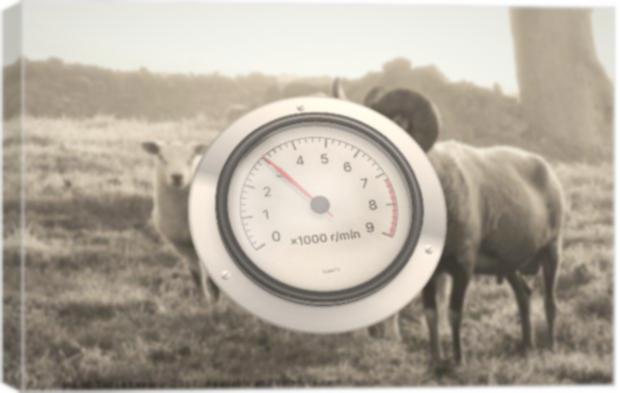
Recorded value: 3000 rpm
